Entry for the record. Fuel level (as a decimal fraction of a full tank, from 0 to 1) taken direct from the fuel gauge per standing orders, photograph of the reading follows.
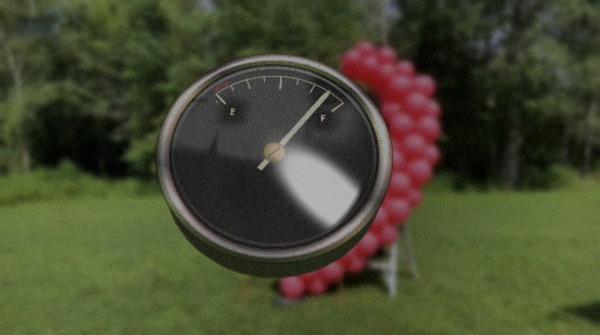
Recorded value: 0.875
